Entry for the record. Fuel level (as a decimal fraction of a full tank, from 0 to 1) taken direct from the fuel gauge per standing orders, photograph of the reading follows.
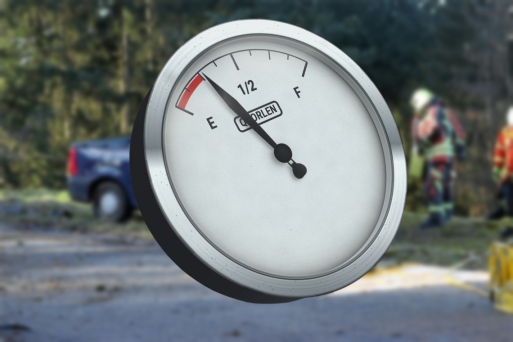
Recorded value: 0.25
